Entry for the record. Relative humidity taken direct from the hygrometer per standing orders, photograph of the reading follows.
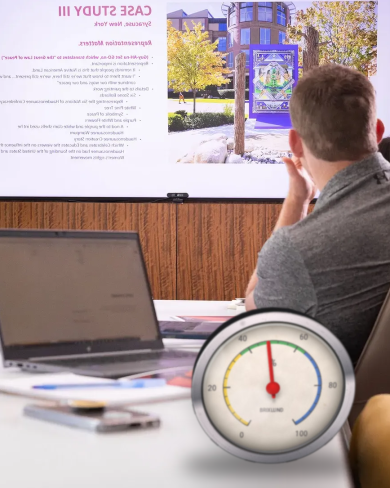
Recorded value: 48 %
